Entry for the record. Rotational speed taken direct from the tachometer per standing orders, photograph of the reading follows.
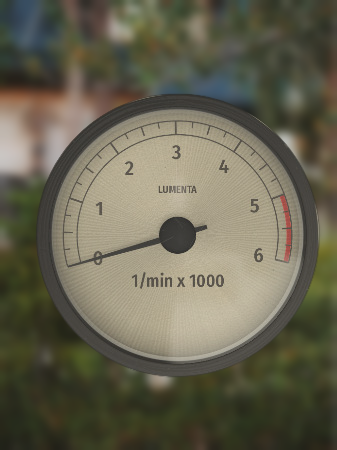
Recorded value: 0 rpm
